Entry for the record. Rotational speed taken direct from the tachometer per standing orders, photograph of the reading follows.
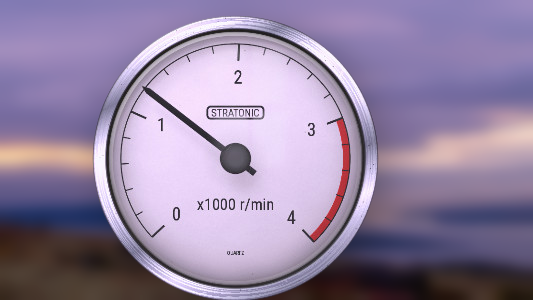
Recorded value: 1200 rpm
